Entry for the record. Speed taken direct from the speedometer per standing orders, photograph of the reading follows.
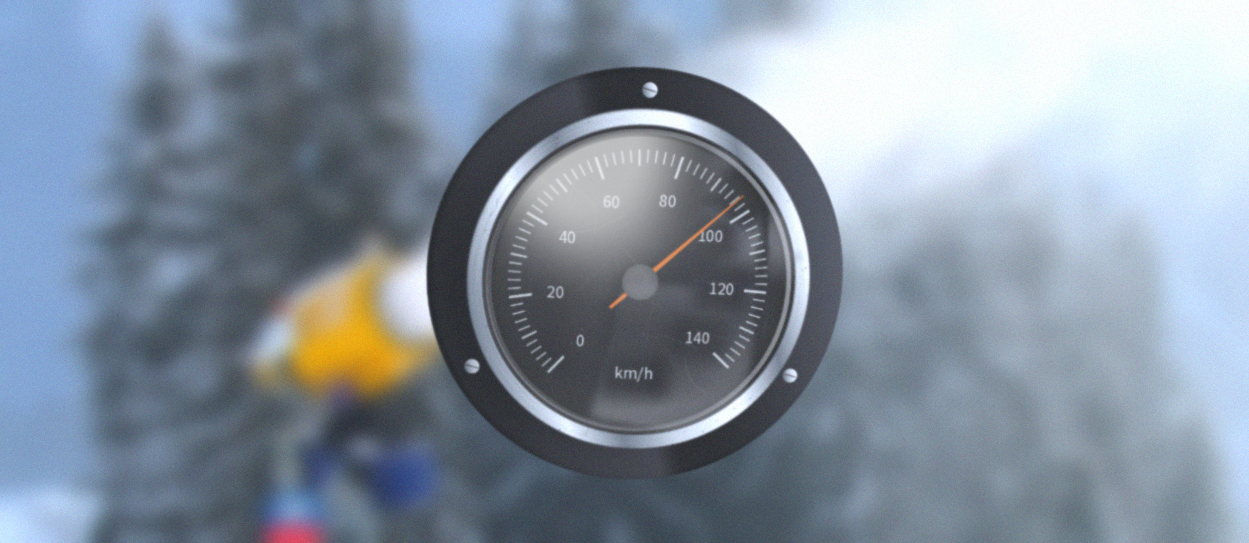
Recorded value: 96 km/h
